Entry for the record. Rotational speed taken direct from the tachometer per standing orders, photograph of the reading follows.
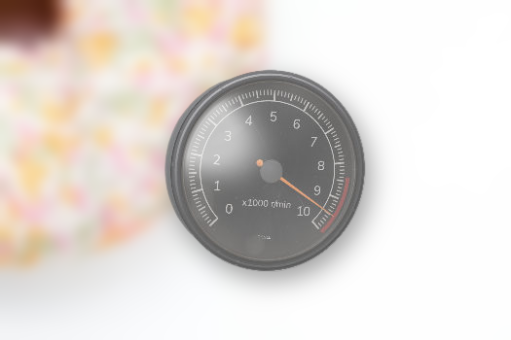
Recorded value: 9500 rpm
